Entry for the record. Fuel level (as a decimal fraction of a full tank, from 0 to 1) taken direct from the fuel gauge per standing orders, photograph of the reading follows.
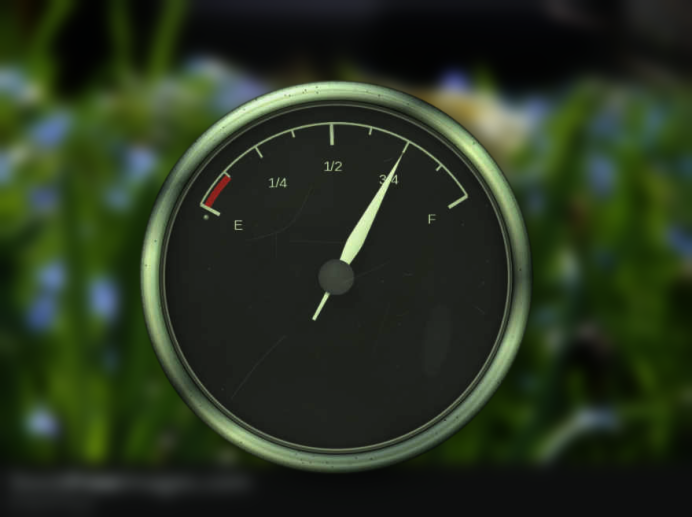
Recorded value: 0.75
